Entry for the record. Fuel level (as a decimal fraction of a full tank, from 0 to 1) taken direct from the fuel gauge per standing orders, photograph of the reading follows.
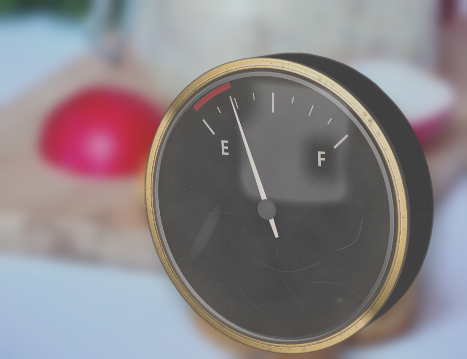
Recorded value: 0.25
